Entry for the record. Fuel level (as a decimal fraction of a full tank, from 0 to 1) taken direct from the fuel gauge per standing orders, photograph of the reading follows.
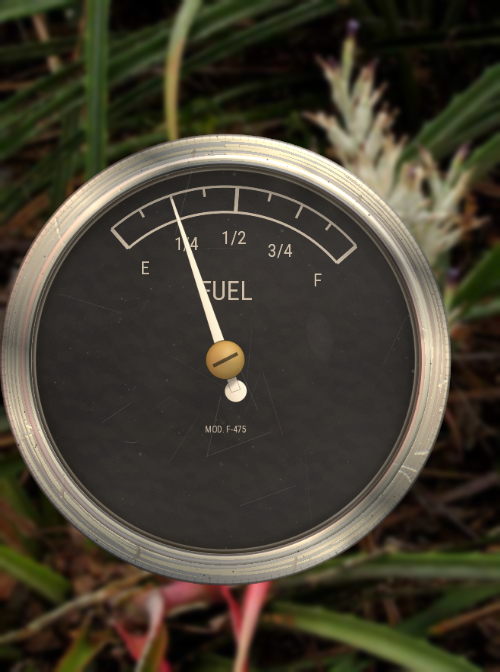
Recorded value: 0.25
